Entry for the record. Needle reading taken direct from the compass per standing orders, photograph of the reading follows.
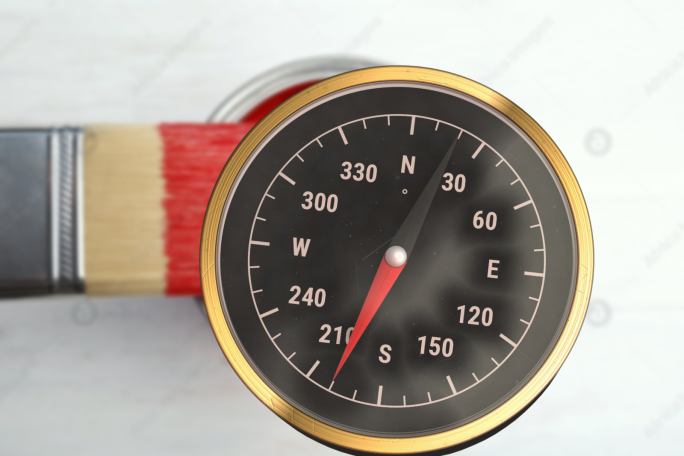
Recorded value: 200 °
